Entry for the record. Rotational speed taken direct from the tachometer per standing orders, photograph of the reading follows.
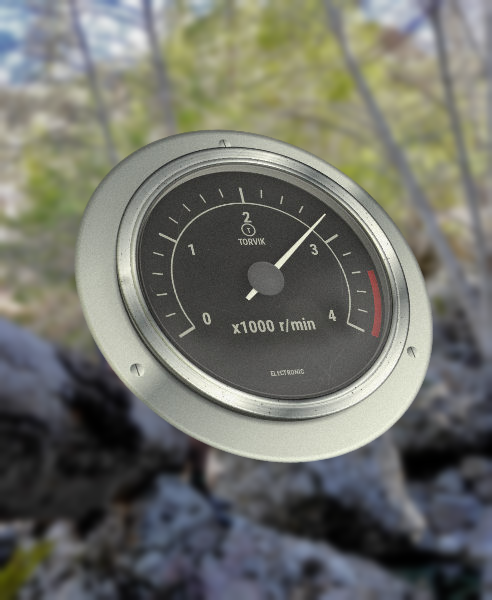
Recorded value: 2800 rpm
